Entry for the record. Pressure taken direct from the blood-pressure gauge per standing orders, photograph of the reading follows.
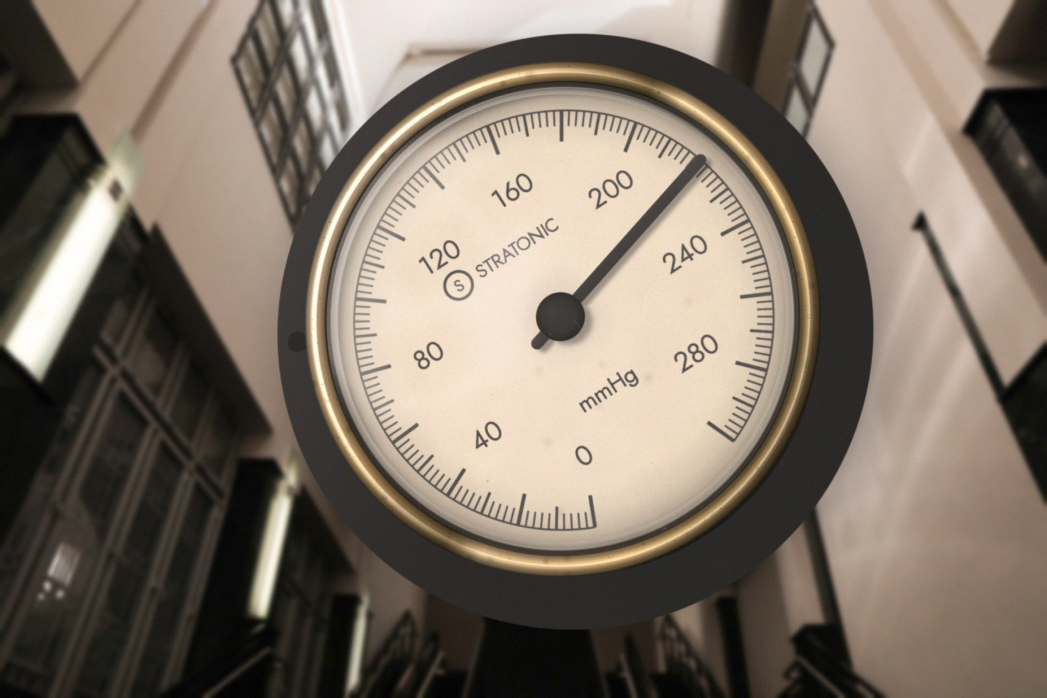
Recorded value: 220 mmHg
